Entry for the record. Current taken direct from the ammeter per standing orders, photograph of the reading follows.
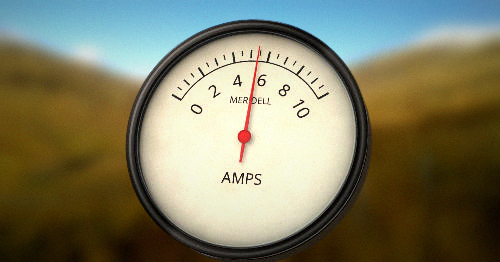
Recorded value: 5.5 A
